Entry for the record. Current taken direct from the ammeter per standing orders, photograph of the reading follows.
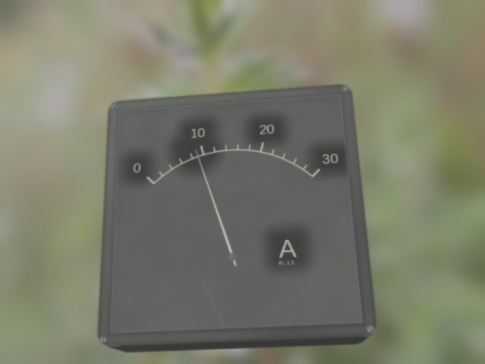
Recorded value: 9 A
